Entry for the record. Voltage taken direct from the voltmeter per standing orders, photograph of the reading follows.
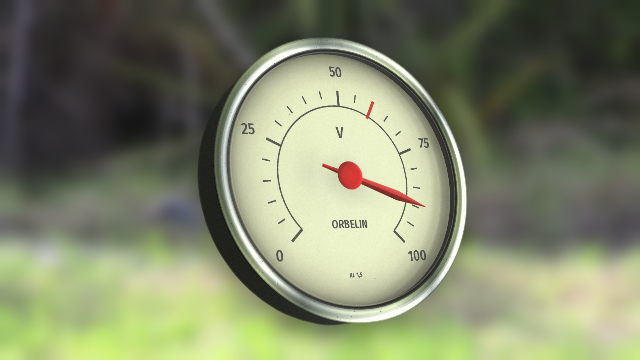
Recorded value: 90 V
